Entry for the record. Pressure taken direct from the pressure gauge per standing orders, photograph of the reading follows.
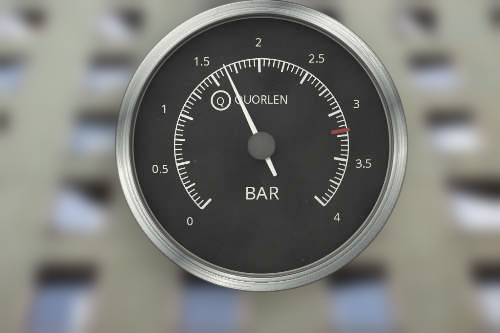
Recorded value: 1.65 bar
